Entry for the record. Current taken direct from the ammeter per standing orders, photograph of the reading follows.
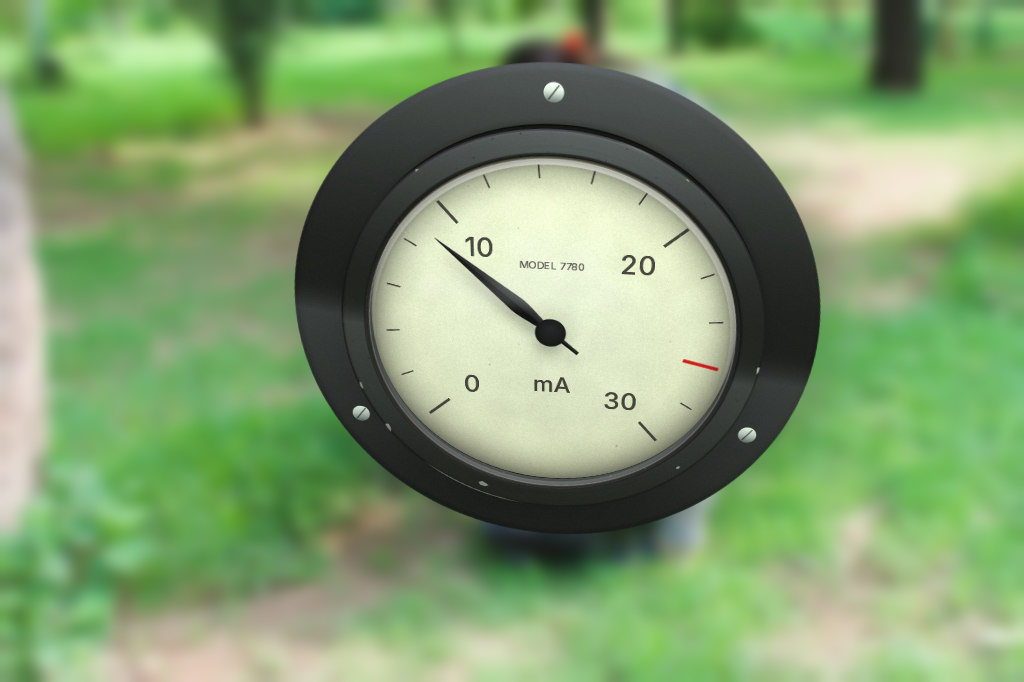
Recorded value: 9 mA
